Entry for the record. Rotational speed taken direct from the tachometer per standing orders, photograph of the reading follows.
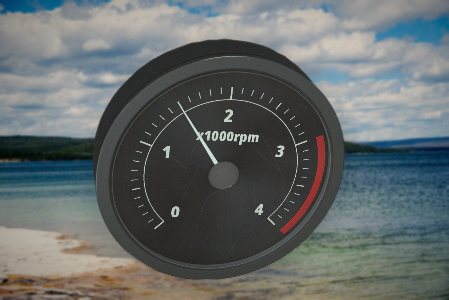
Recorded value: 1500 rpm
